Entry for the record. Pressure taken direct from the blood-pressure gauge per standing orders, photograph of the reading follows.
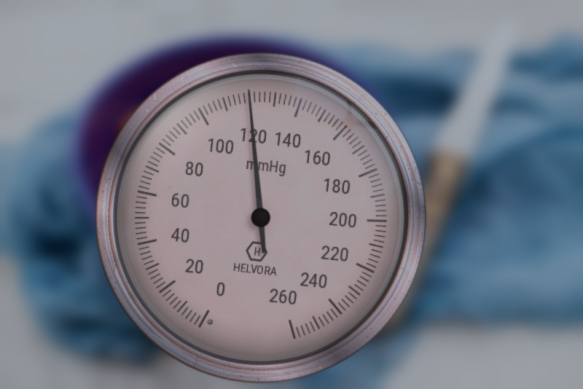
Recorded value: 120 mmHg
